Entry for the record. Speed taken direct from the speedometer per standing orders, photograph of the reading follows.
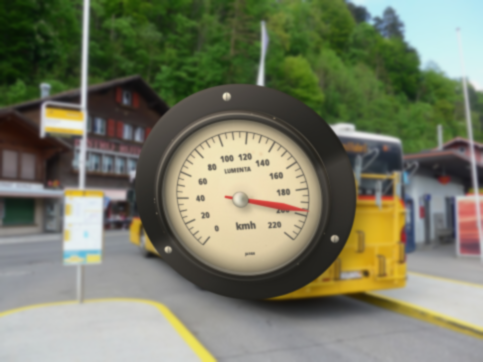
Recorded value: 195 km/h
